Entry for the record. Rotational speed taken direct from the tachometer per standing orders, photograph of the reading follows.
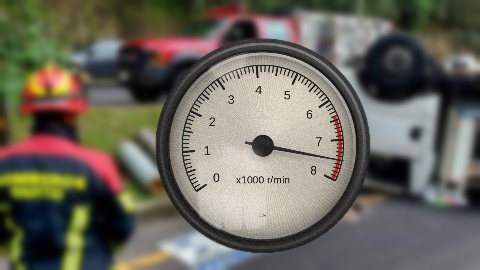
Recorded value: 7500 rpm
